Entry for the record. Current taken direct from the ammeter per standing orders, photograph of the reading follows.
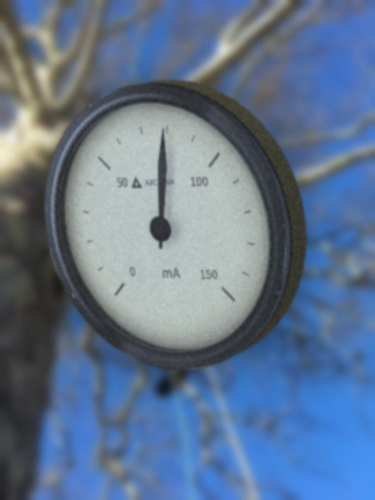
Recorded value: 80 mA
